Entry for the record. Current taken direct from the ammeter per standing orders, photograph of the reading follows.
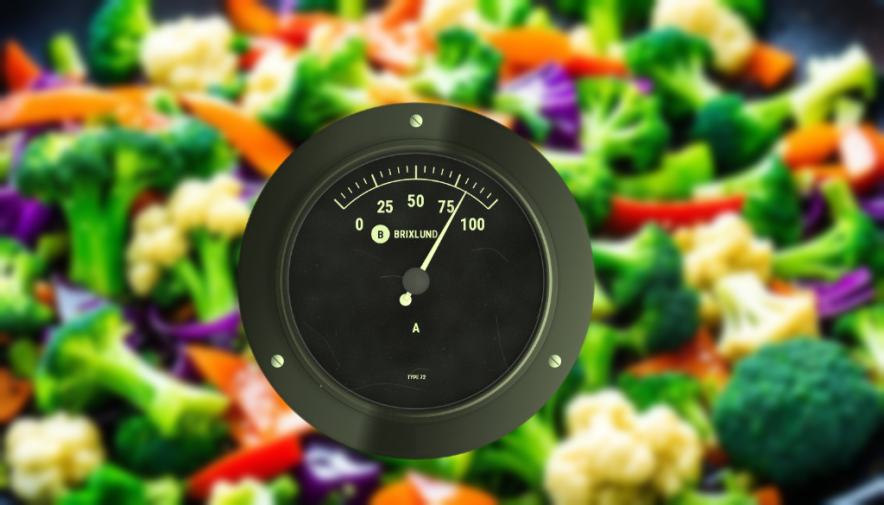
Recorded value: 82.5 A
